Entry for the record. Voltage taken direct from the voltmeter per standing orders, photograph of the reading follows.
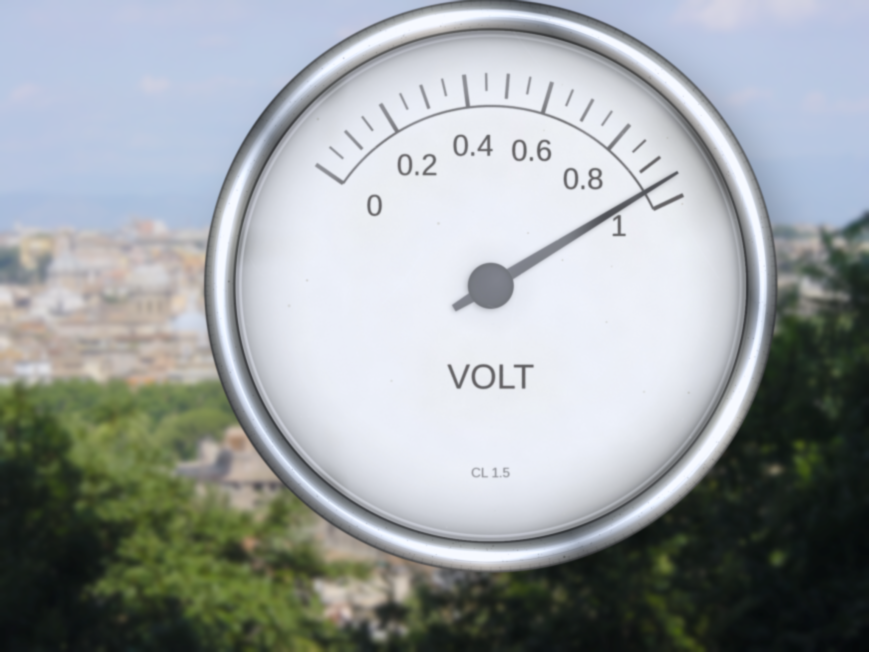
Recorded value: 0.95 V
